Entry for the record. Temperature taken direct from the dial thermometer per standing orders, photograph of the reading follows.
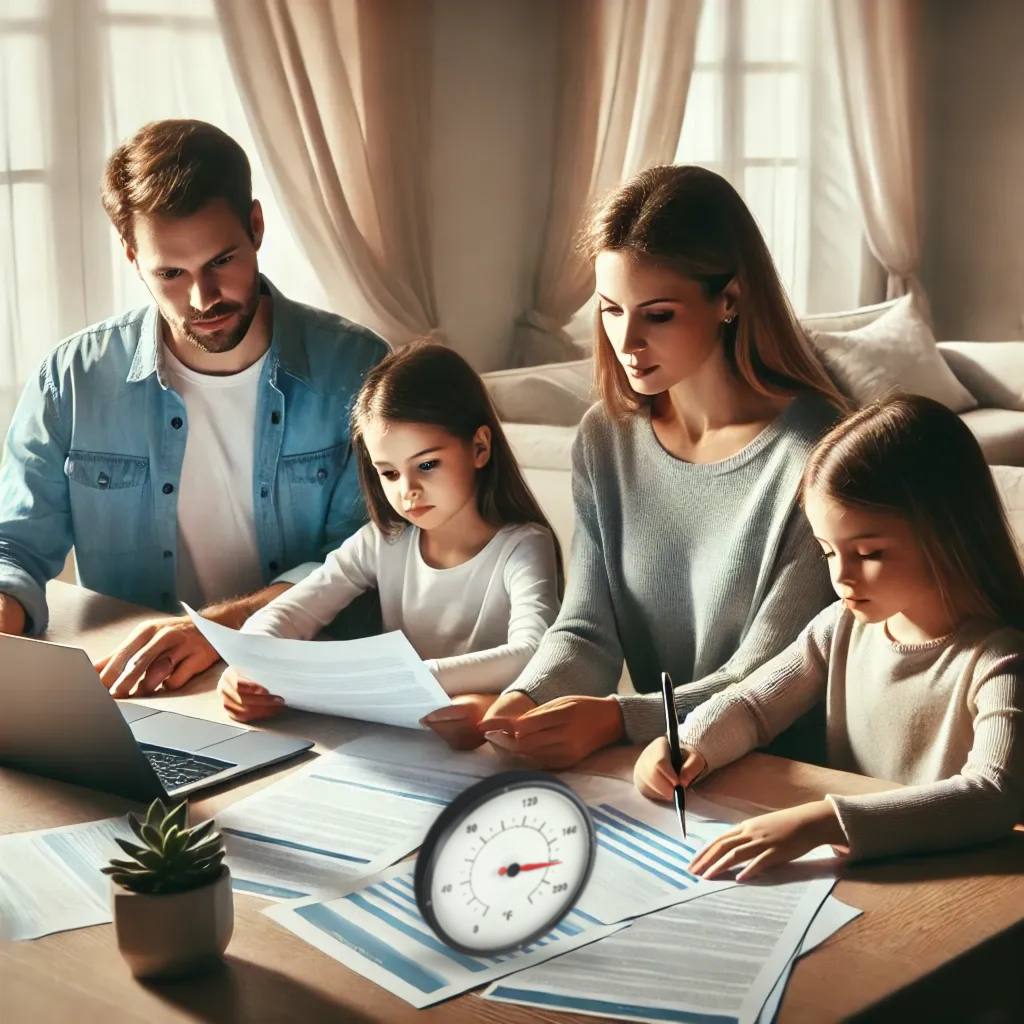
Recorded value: 180 °F
